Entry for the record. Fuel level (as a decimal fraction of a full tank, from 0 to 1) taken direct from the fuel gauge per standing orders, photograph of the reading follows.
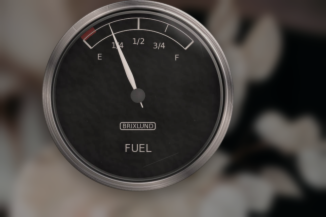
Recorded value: 0.25
